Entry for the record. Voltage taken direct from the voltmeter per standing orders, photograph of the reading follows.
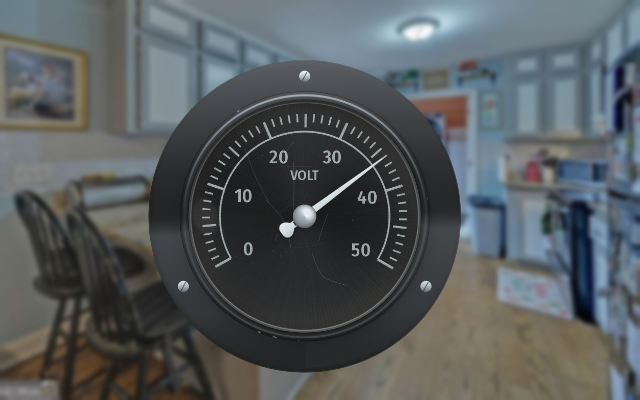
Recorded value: 36 V
